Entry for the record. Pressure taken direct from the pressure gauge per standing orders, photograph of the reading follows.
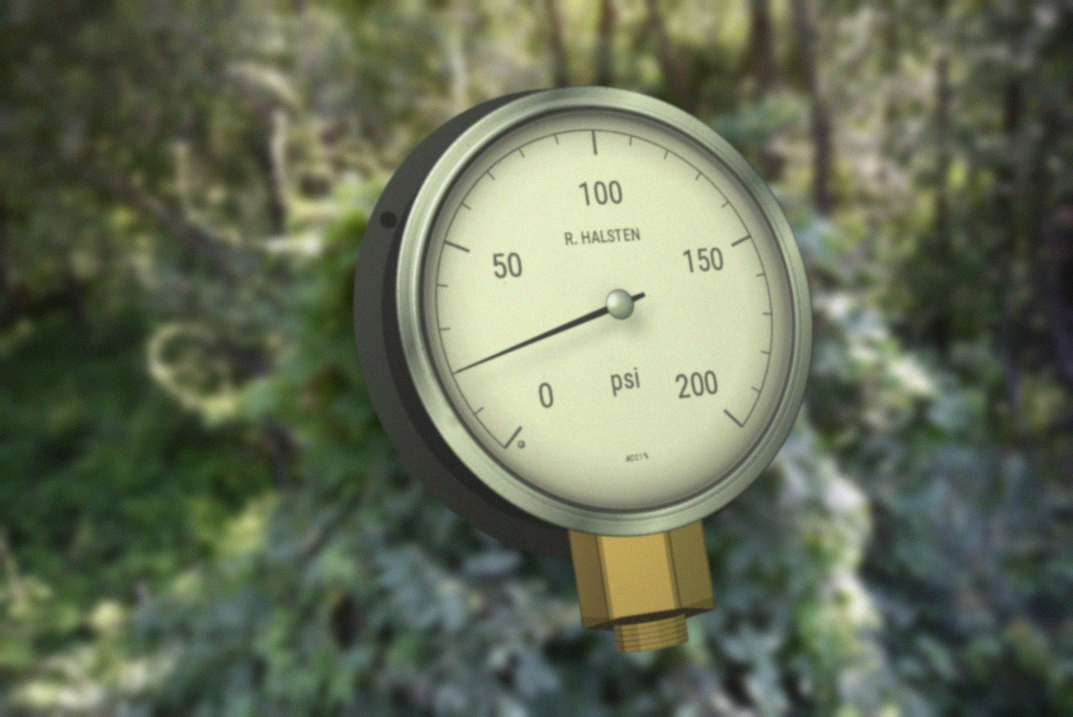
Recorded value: 20 psi
